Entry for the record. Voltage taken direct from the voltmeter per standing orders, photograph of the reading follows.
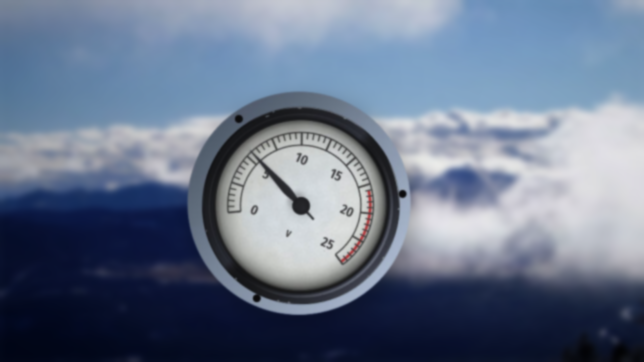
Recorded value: 5.5 V
